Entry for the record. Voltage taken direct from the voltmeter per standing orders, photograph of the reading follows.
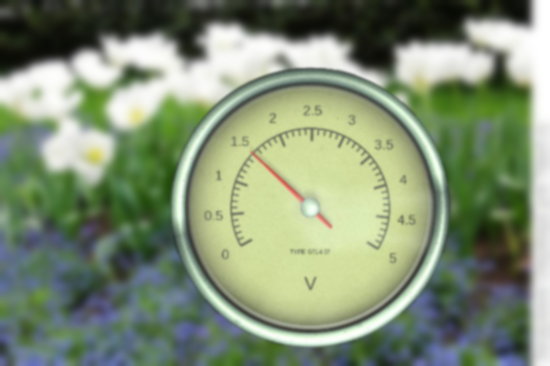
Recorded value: 1.5 V
